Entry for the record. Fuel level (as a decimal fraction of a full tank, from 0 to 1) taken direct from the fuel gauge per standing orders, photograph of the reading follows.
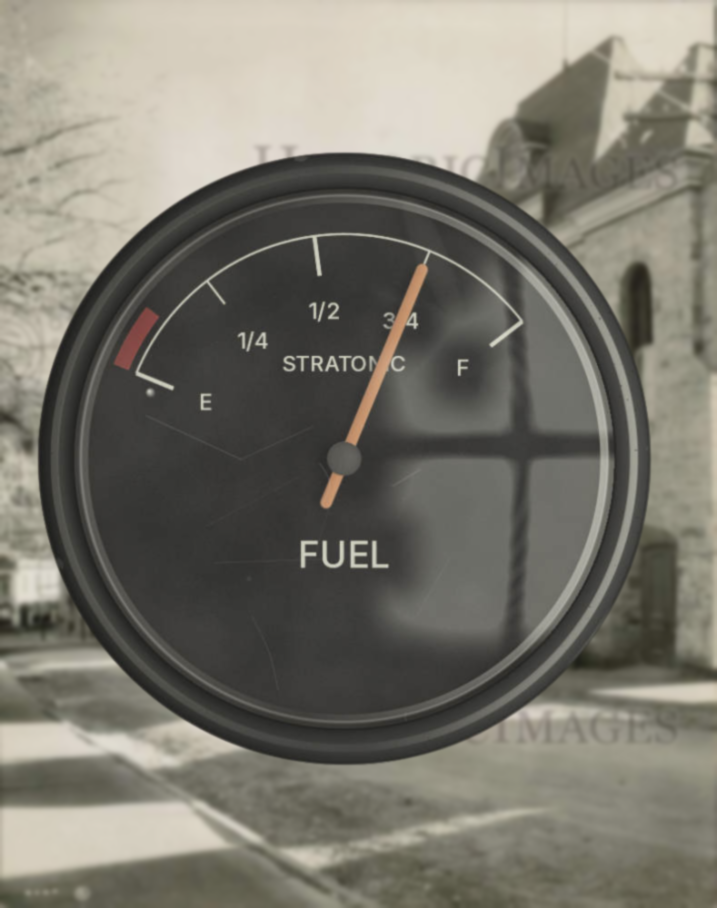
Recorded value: 0.75
